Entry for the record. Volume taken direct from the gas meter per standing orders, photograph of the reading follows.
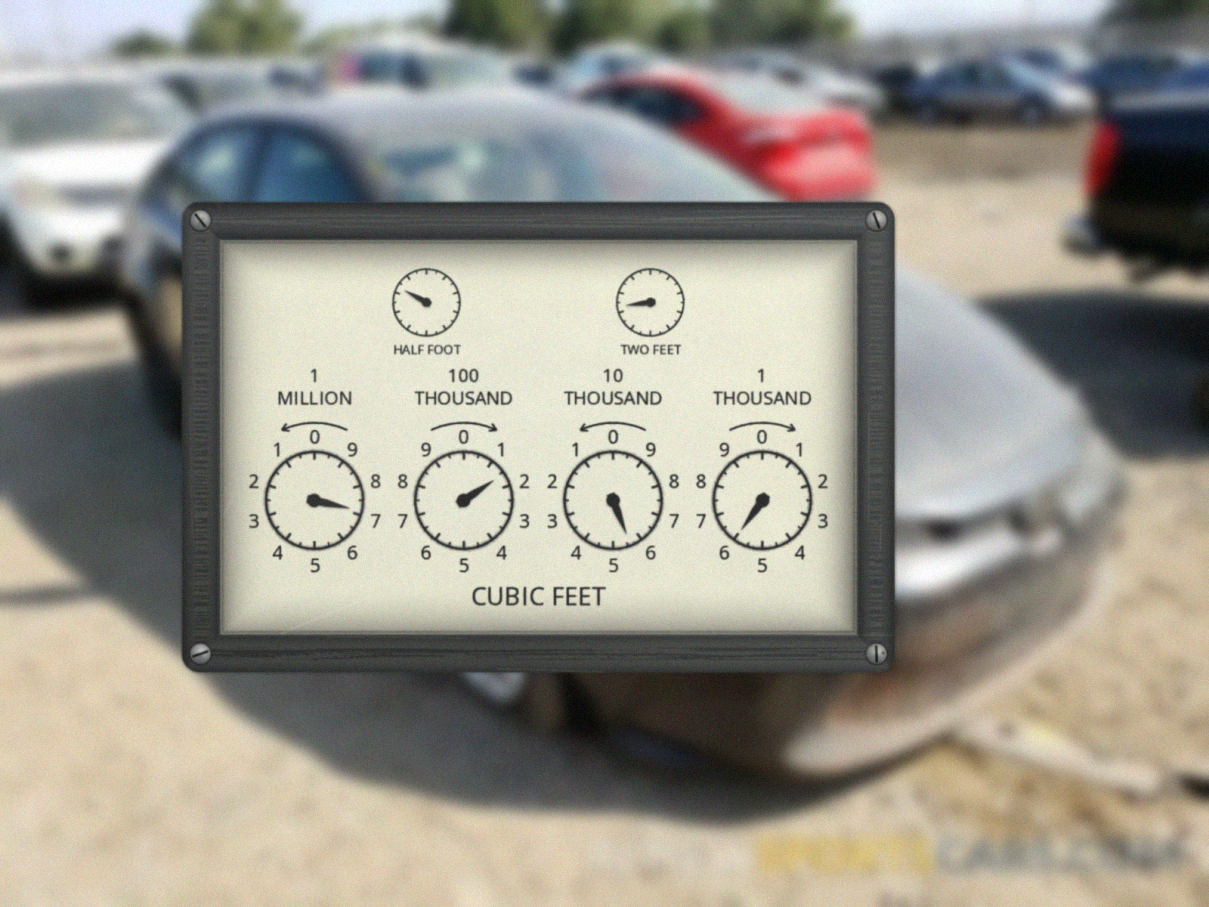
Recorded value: 715600 ft³
